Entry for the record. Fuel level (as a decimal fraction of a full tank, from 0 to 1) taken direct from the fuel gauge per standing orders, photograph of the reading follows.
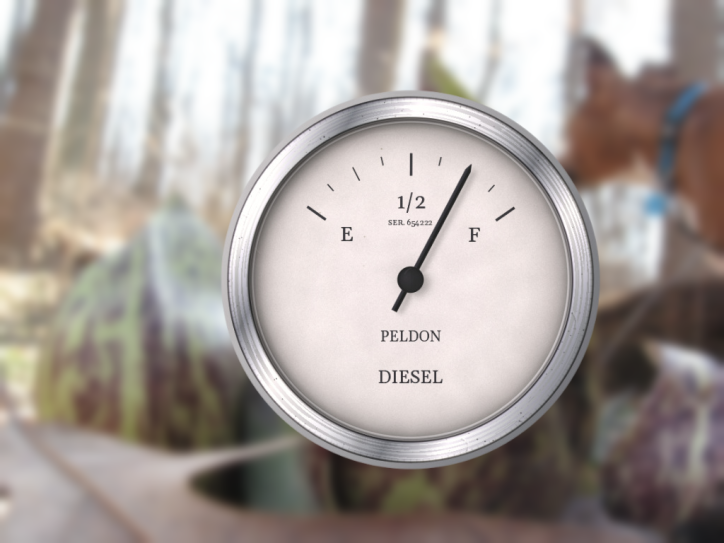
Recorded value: 0.75
